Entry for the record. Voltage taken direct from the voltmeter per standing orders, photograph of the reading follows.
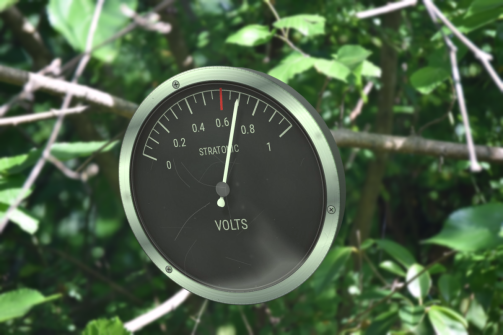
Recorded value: 0.7 V
